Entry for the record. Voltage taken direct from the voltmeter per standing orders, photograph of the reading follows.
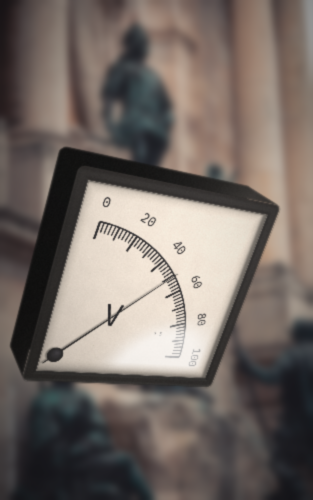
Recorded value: 50 V
